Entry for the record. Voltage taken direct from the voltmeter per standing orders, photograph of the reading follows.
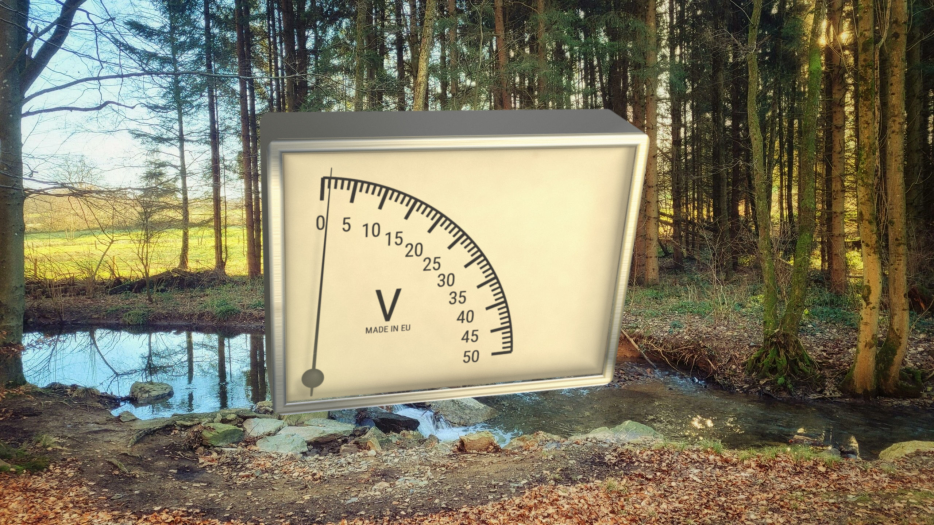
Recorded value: 1 V
